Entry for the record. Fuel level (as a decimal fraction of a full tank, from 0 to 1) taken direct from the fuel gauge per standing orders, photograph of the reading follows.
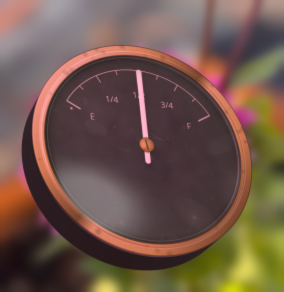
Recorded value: 0.5
